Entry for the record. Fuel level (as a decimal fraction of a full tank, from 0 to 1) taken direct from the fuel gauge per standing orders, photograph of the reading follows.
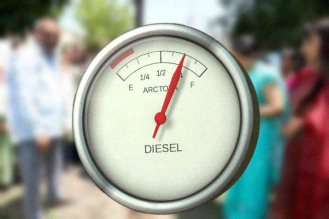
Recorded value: 0.75
